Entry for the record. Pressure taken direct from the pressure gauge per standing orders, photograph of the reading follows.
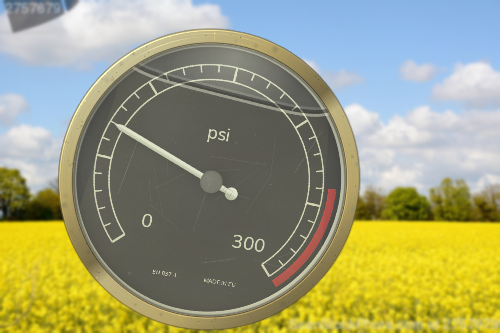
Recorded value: 70 psi
